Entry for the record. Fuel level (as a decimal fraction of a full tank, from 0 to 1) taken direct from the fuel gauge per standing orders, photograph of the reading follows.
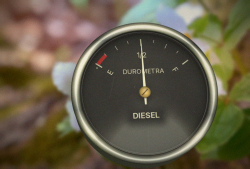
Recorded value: 0.5
